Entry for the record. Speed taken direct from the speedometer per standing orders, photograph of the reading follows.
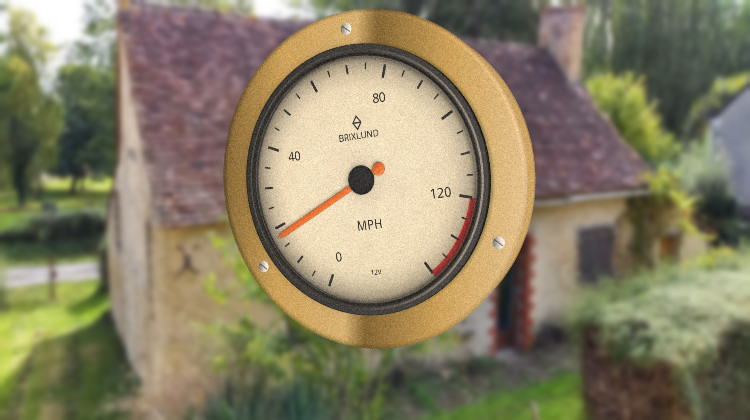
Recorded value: 17.5 mph
